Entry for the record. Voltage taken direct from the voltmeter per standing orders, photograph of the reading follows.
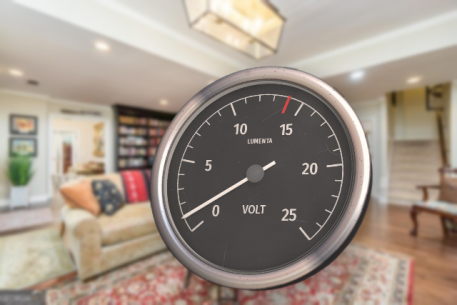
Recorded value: 1 V
